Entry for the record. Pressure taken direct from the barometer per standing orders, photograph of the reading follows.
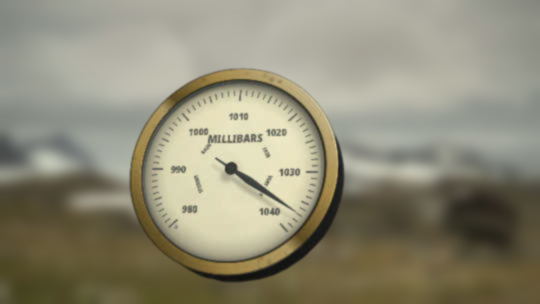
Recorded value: 1037 mbar
